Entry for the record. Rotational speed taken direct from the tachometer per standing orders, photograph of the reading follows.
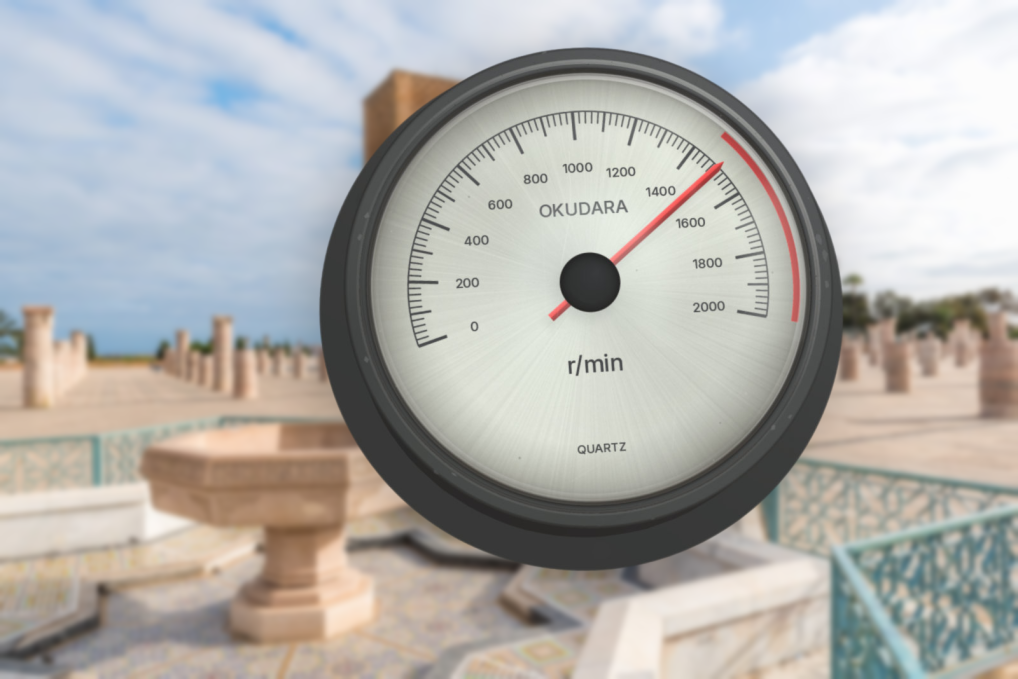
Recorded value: 1500 rpm
